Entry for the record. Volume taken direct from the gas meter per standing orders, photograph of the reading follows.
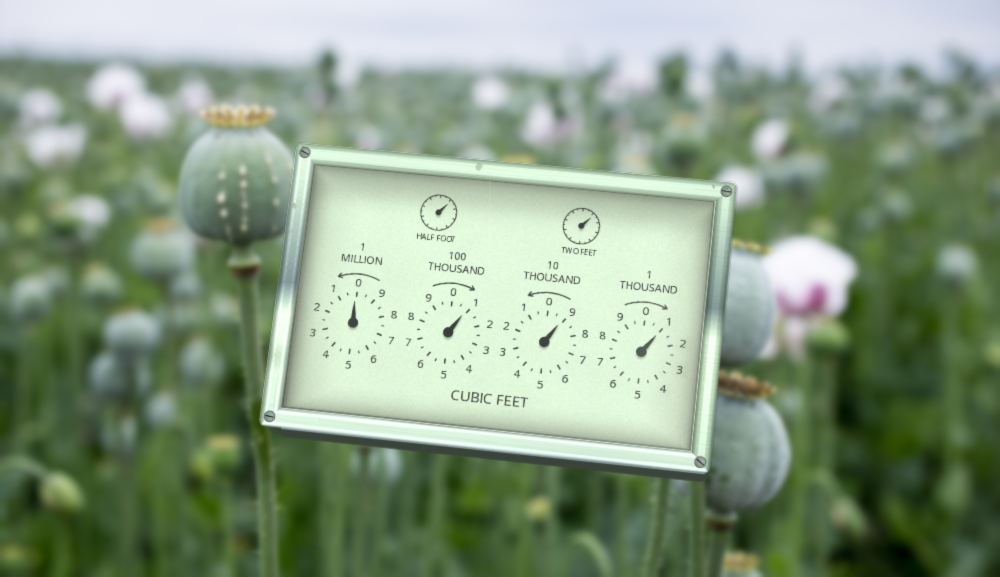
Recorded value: 9100 ft³
